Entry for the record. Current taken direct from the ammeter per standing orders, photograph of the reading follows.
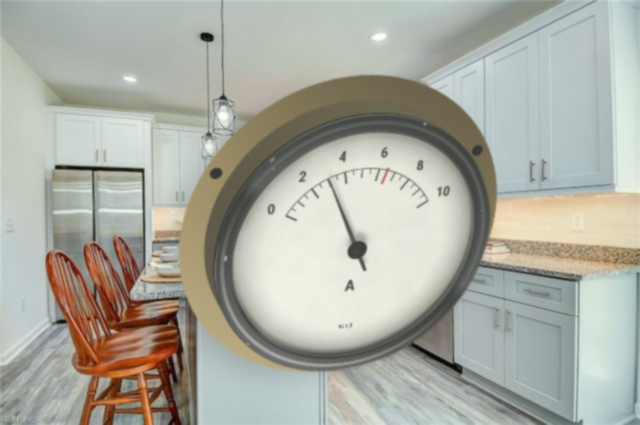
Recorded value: 3 A
